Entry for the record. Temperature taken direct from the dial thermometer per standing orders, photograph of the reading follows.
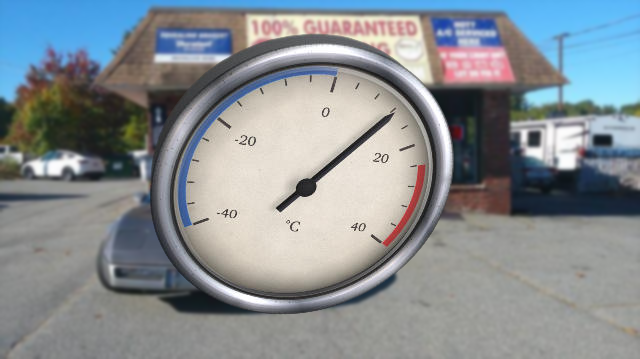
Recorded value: 12 °C
